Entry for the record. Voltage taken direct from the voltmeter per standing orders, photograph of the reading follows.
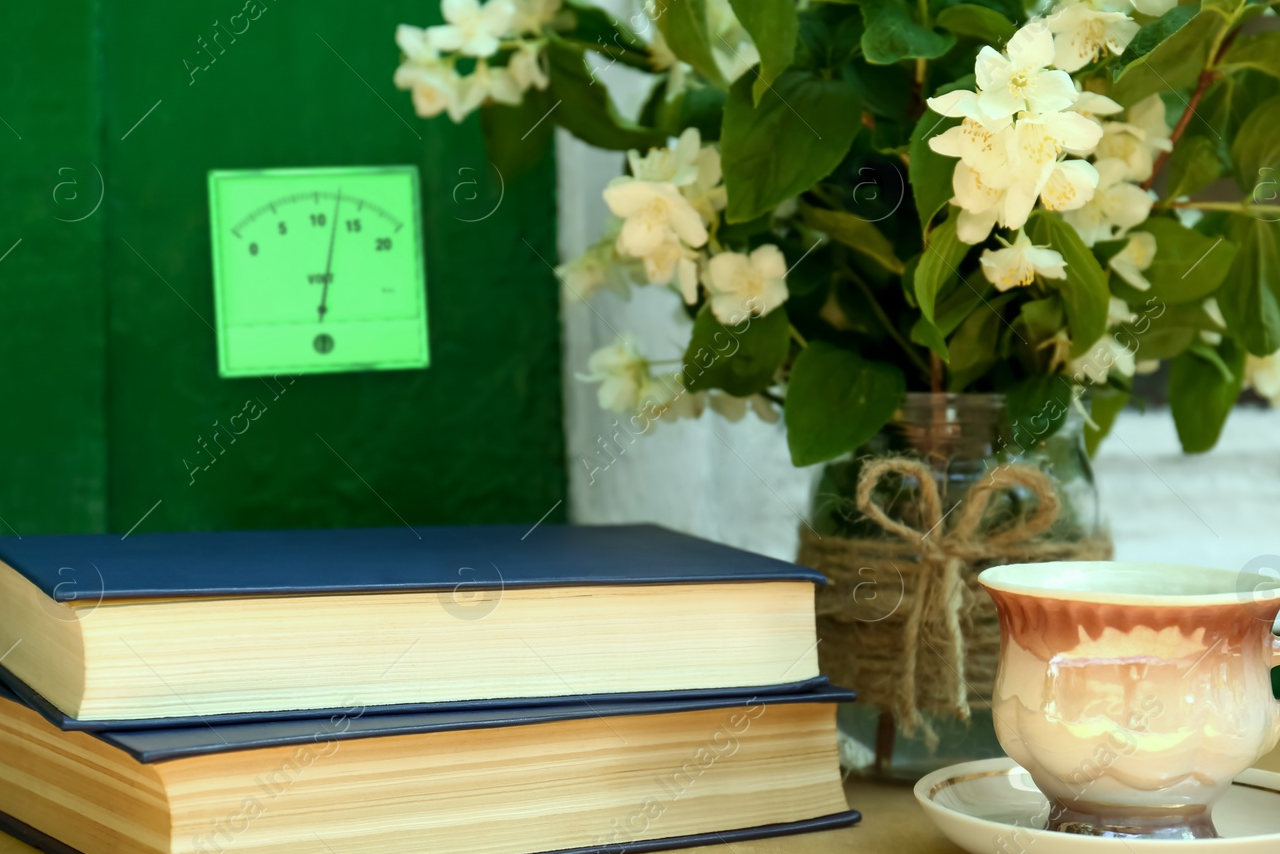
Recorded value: 12.5 V
